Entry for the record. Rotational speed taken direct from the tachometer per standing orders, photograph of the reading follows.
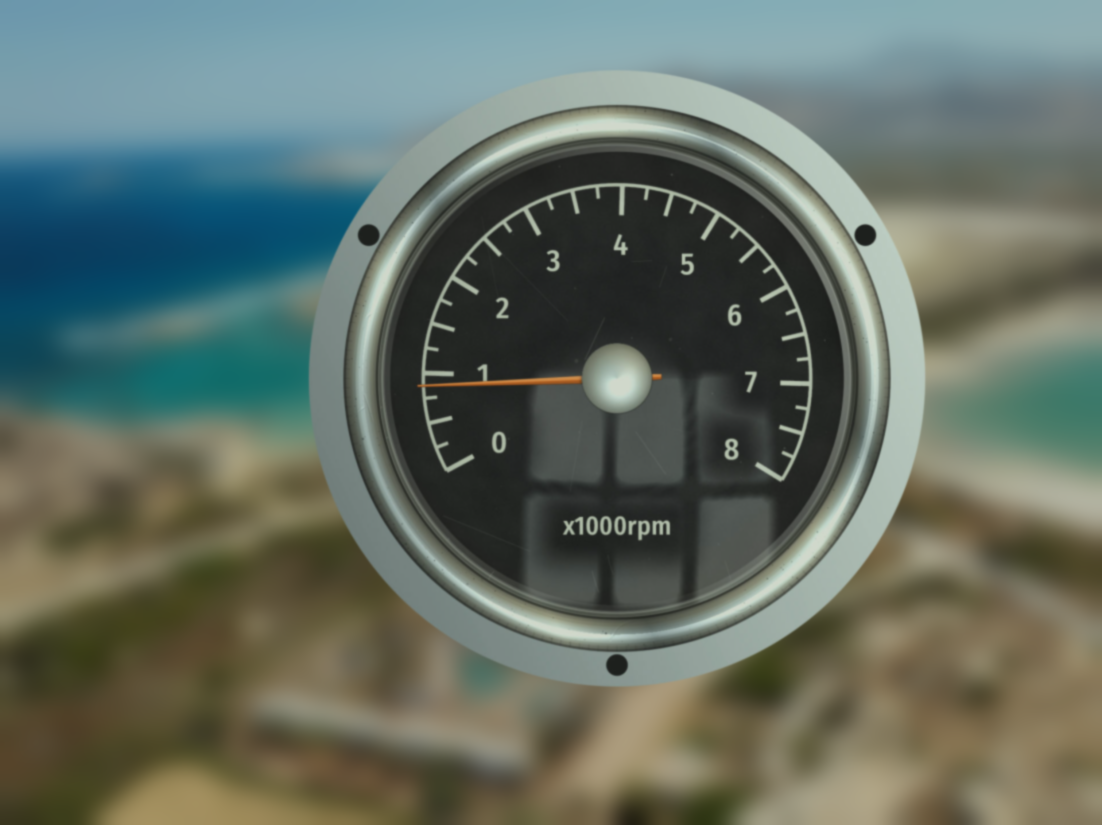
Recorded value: 875 rpm
